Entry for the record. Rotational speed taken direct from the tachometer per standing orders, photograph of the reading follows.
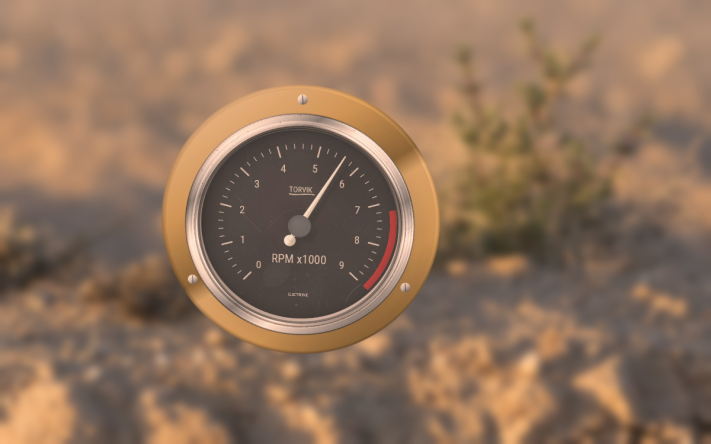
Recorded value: 5600 rpm
